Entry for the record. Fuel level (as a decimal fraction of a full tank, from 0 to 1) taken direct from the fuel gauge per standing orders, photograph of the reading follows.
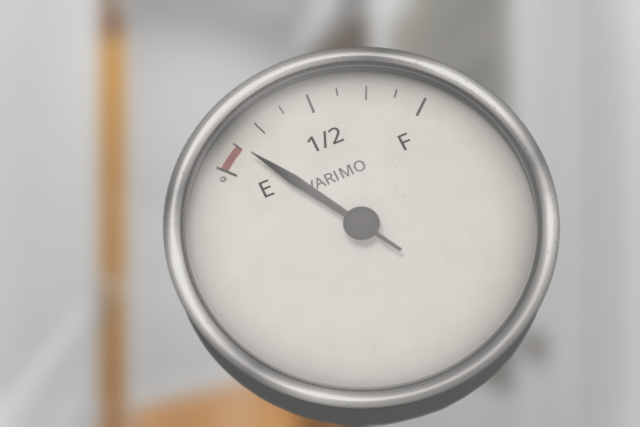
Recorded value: 0.125
